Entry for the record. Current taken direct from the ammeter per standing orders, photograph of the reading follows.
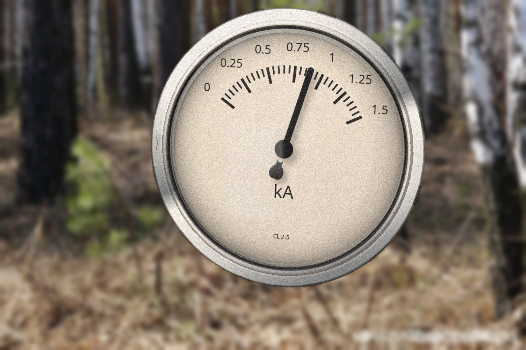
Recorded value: 0.9 kA
